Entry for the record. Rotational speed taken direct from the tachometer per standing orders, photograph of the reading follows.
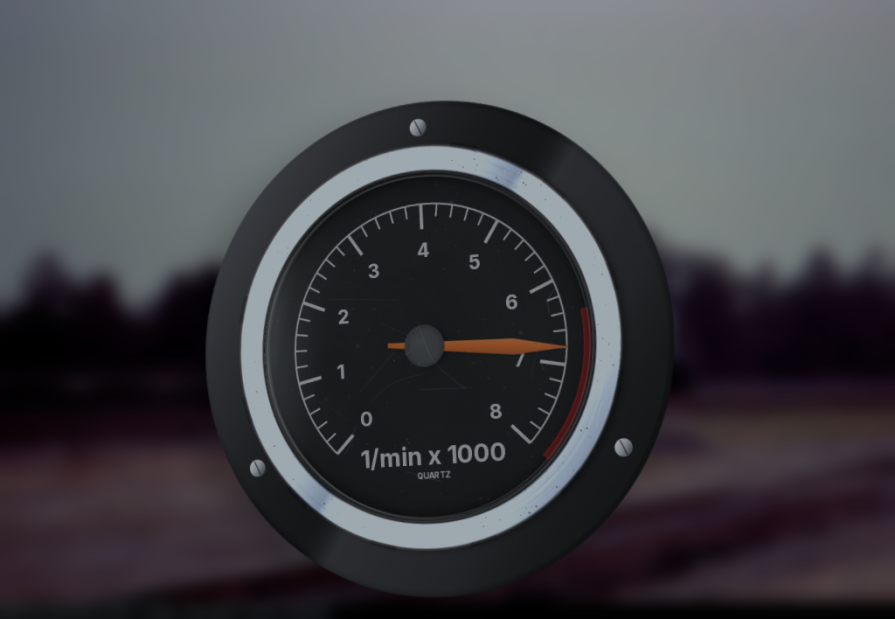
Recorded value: 6800 rpm
